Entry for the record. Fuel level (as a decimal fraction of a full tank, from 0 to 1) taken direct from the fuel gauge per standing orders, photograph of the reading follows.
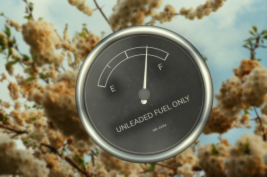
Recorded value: 0.75
